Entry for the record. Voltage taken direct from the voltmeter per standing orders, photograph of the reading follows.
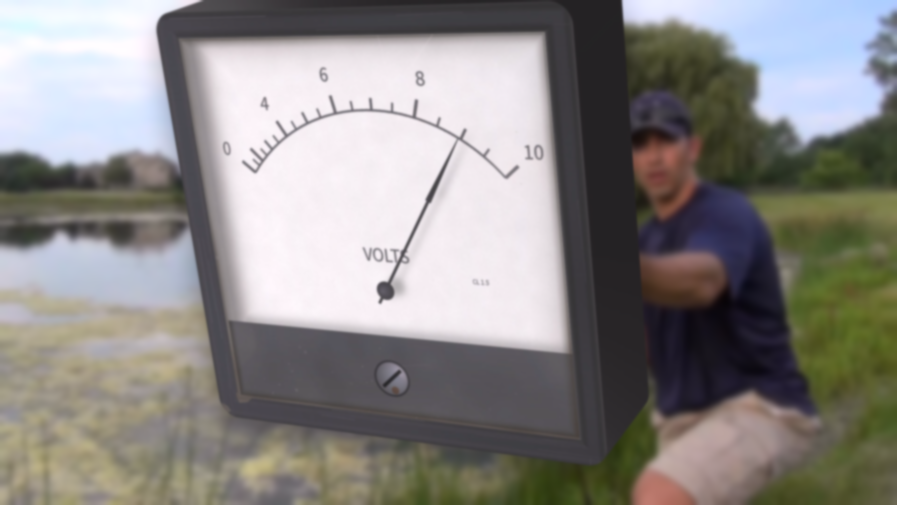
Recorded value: 9 V
